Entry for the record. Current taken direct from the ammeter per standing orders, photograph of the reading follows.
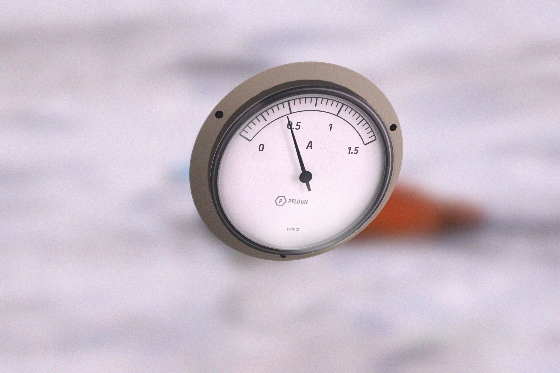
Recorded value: 0.45 A
